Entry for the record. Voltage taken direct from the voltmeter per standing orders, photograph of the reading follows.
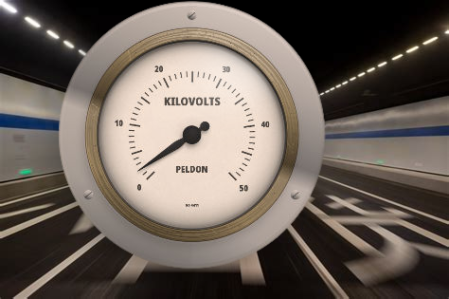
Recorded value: 2 kV
